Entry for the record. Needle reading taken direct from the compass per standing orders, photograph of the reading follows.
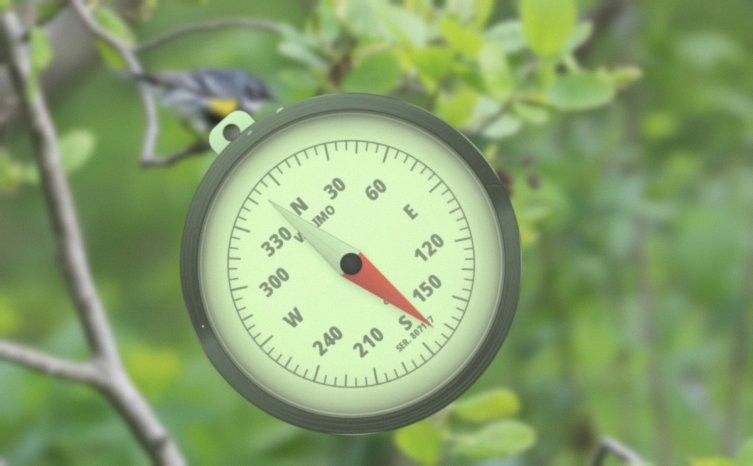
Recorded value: 170 °
